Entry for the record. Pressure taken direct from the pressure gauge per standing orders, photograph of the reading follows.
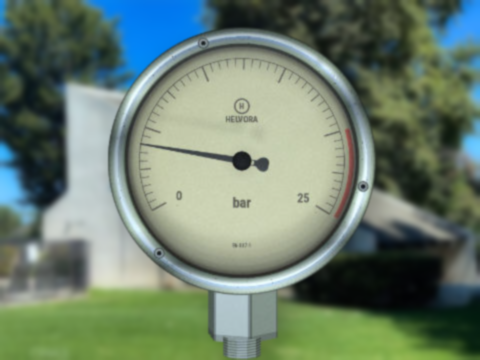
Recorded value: 4 bar
